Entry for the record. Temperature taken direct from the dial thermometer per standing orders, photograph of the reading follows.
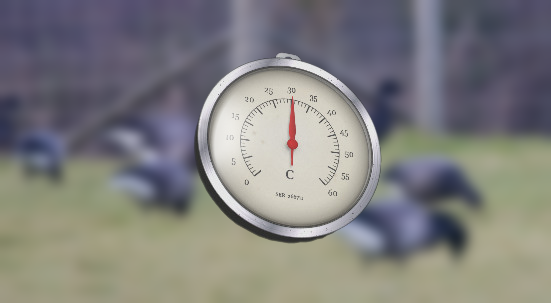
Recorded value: 30 °C
